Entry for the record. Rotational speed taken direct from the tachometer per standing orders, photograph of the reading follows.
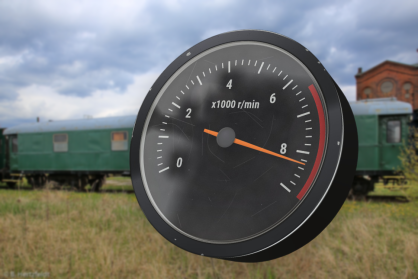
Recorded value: 8300 rpm
